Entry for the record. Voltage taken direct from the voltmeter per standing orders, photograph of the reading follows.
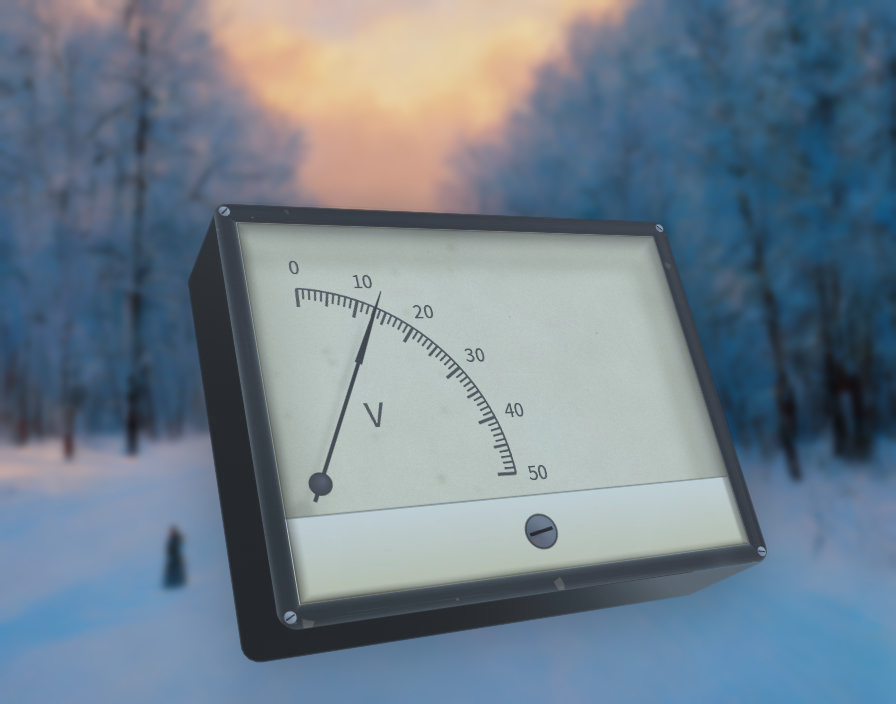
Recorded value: 13 V
